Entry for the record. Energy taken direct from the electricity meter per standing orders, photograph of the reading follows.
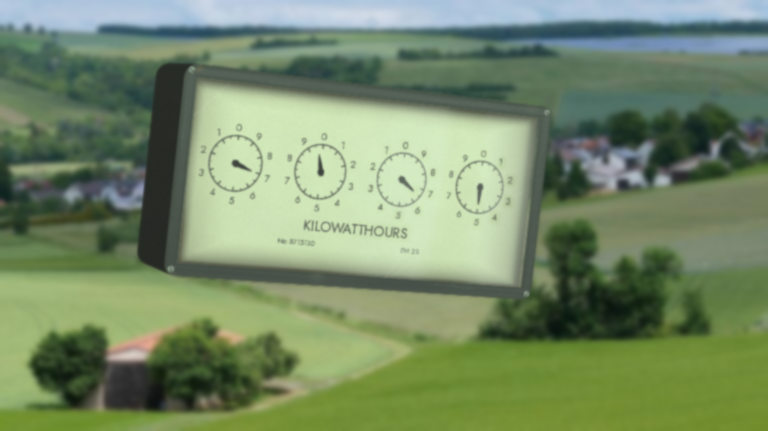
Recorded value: 6965 kWh
